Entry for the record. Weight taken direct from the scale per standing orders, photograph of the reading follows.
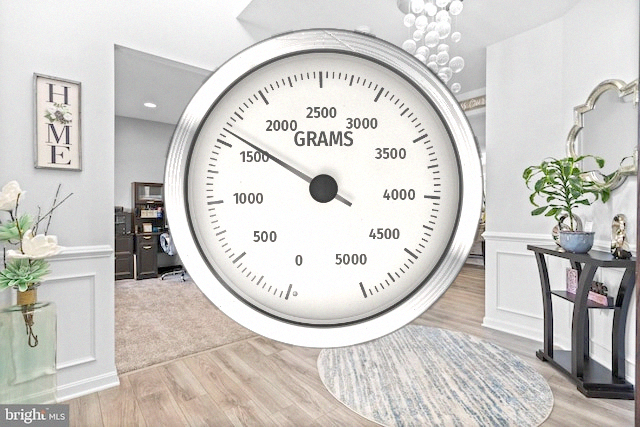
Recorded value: 1600 g
